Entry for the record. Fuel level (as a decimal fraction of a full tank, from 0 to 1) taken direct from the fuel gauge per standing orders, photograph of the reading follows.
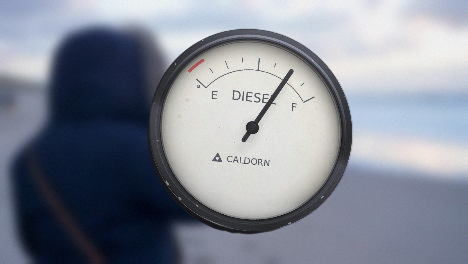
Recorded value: 0.75
